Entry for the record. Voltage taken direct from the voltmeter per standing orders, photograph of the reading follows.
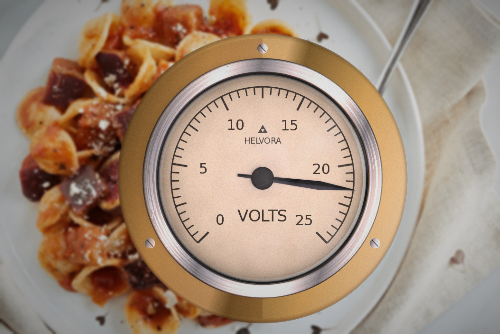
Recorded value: 21.5 V
